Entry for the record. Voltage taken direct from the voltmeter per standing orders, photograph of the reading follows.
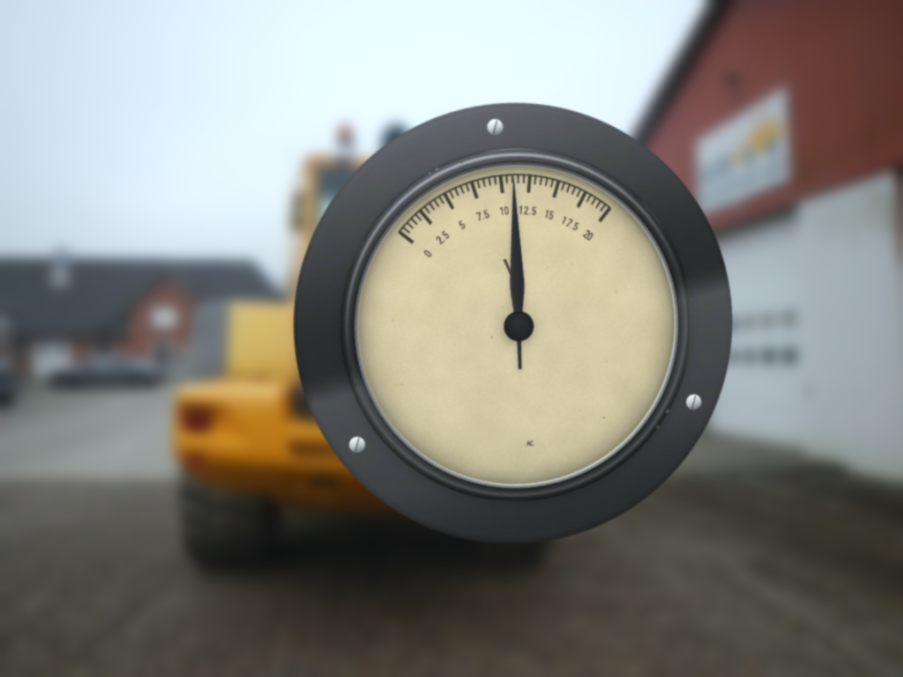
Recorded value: 11 V
